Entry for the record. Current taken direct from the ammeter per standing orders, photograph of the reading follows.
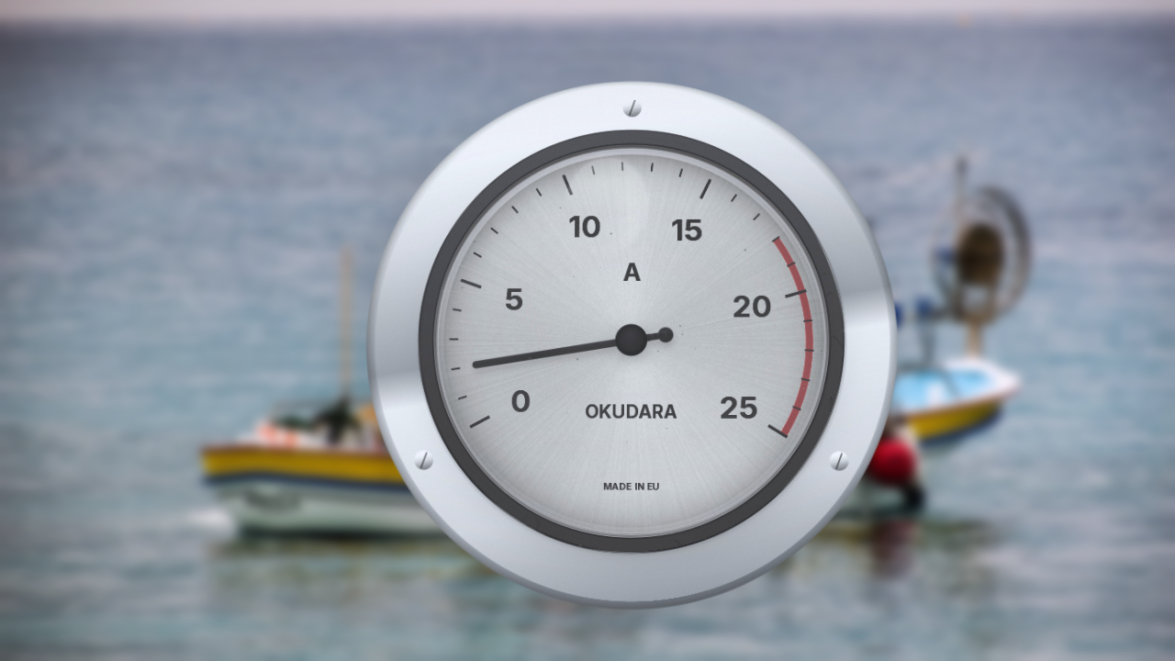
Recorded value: 2 A
